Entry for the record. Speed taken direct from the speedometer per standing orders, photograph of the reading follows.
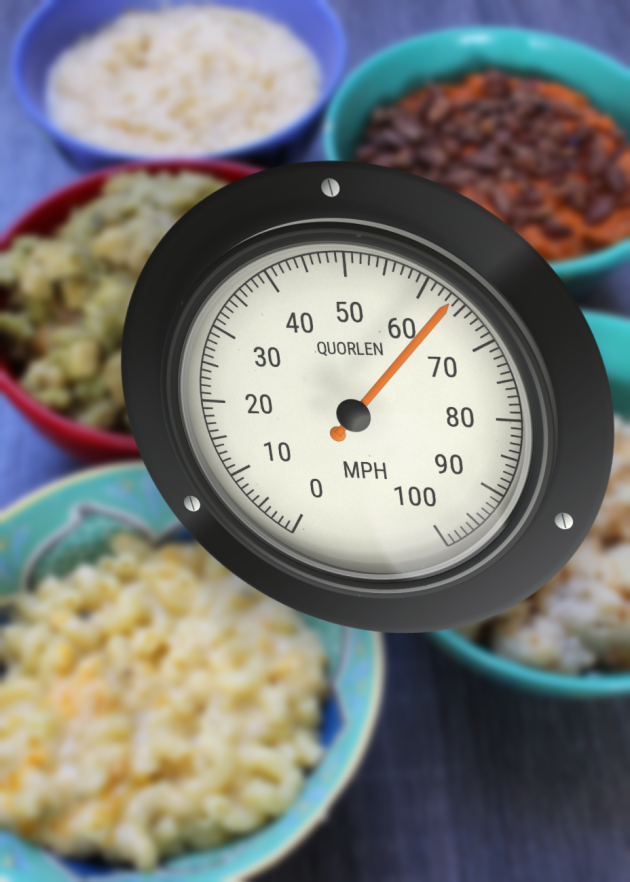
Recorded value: 63.5 mph
